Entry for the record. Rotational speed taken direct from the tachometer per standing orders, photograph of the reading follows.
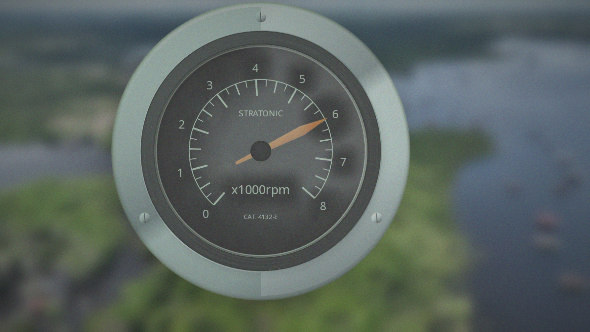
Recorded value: 6000 rpm
